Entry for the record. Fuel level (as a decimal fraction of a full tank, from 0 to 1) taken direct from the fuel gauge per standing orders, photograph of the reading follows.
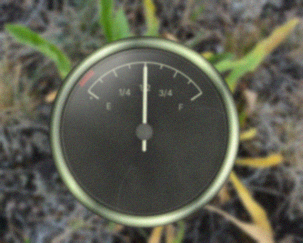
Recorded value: 0.5
